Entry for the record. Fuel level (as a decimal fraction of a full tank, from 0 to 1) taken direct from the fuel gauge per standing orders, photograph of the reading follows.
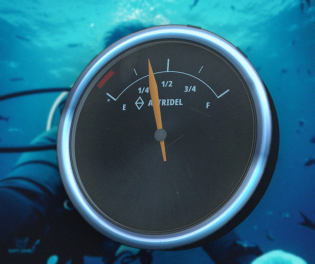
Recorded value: 0.375
